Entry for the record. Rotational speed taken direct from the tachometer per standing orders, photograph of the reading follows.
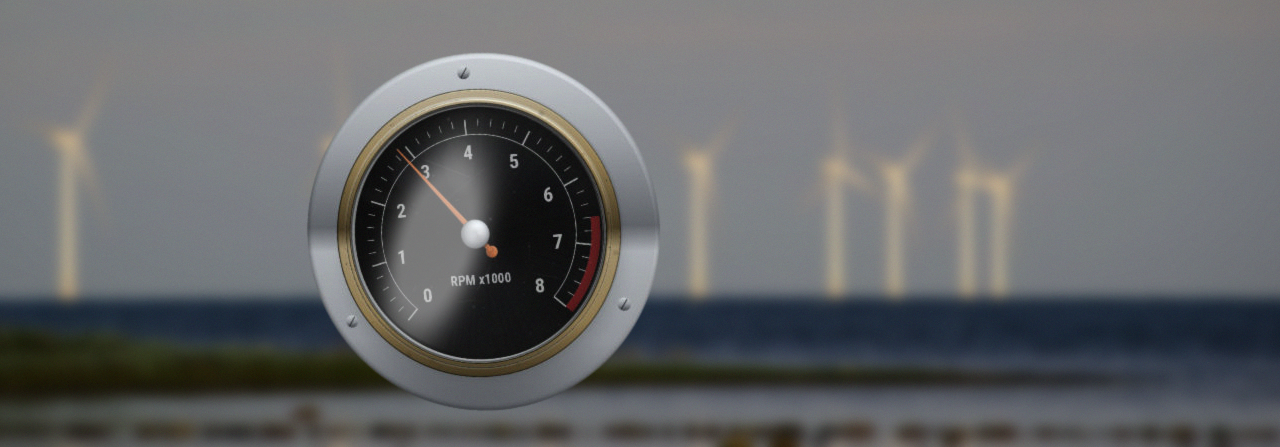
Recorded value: 2900 rpm
